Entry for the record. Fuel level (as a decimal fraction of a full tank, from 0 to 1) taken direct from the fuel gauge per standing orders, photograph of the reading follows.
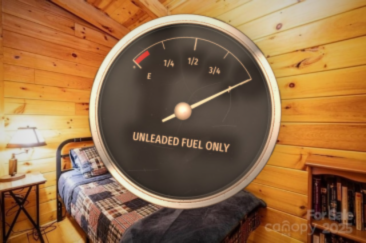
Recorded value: 1
